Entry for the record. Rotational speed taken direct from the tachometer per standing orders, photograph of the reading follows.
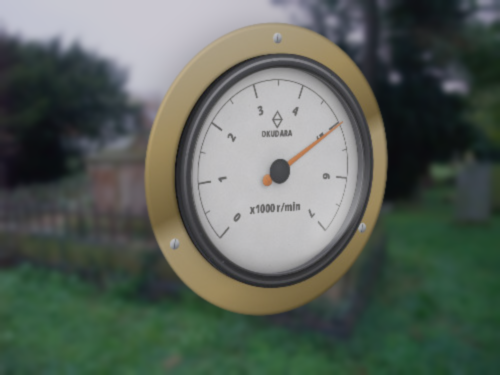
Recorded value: 5000 rpm
